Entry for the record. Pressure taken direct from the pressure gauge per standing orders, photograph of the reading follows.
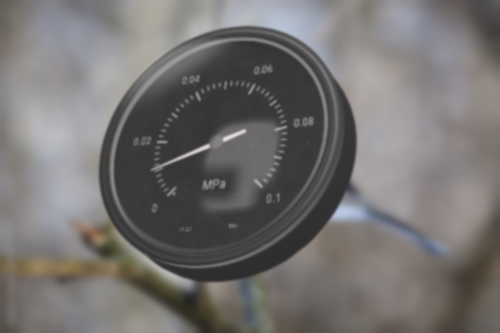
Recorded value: 0.01 MPa
